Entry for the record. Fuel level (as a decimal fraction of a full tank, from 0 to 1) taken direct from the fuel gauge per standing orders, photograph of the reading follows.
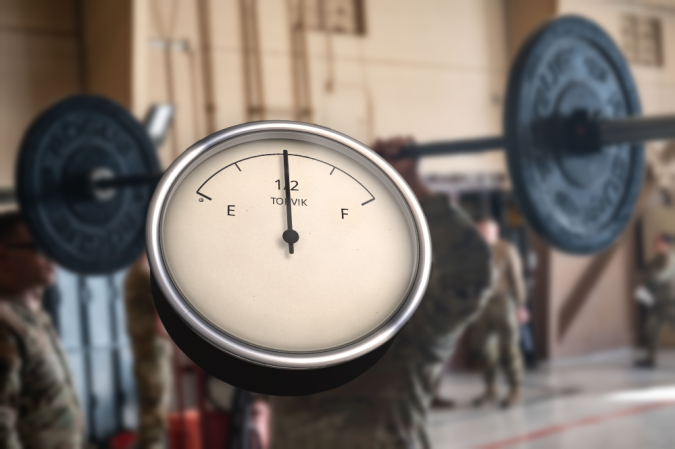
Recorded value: 0.5
